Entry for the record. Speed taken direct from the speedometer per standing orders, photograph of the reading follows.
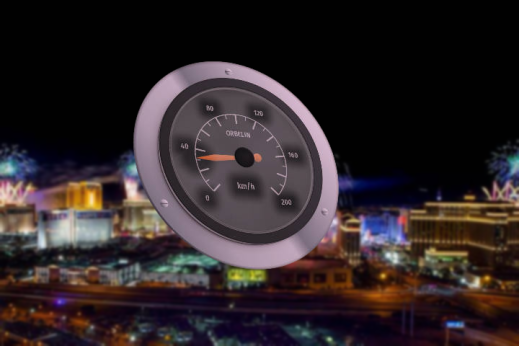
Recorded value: 30 km/h
